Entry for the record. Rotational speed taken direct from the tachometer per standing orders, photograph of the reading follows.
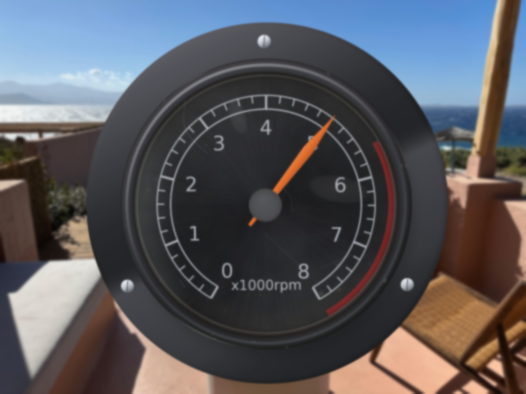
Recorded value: 5000 rpm
